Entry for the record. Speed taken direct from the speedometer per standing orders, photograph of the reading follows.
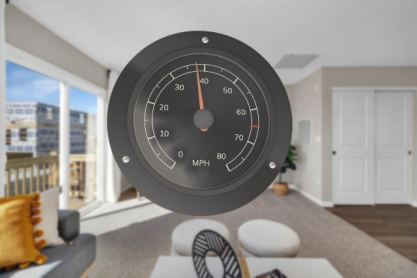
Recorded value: 37.5 mph
